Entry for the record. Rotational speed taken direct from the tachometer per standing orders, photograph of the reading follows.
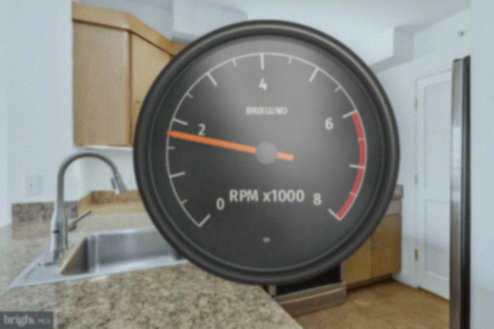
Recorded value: 1750 rpm
